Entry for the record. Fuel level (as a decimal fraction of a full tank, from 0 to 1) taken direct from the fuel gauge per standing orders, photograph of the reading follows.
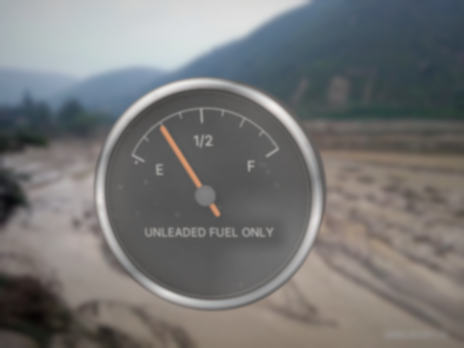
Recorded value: 0.25
